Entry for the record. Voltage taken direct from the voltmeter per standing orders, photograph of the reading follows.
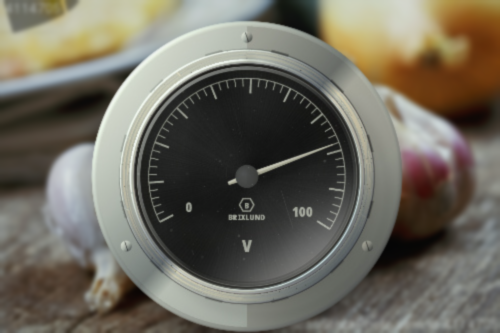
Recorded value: 78 V
